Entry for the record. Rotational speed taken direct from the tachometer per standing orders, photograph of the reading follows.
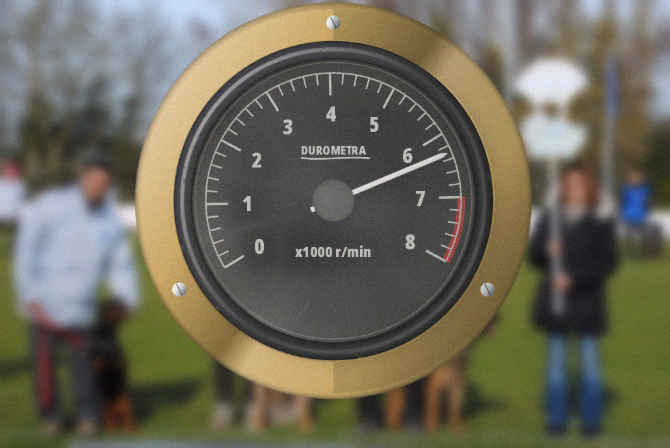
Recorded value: 6300 rpm
